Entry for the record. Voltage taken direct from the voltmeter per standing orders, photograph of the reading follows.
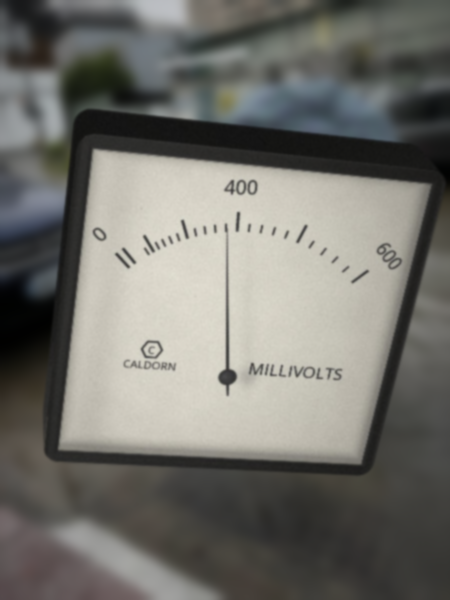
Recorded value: 380 mV
